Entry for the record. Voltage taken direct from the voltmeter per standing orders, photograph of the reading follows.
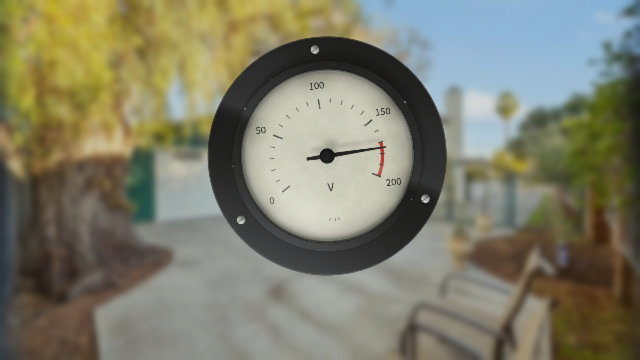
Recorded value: 175 V
